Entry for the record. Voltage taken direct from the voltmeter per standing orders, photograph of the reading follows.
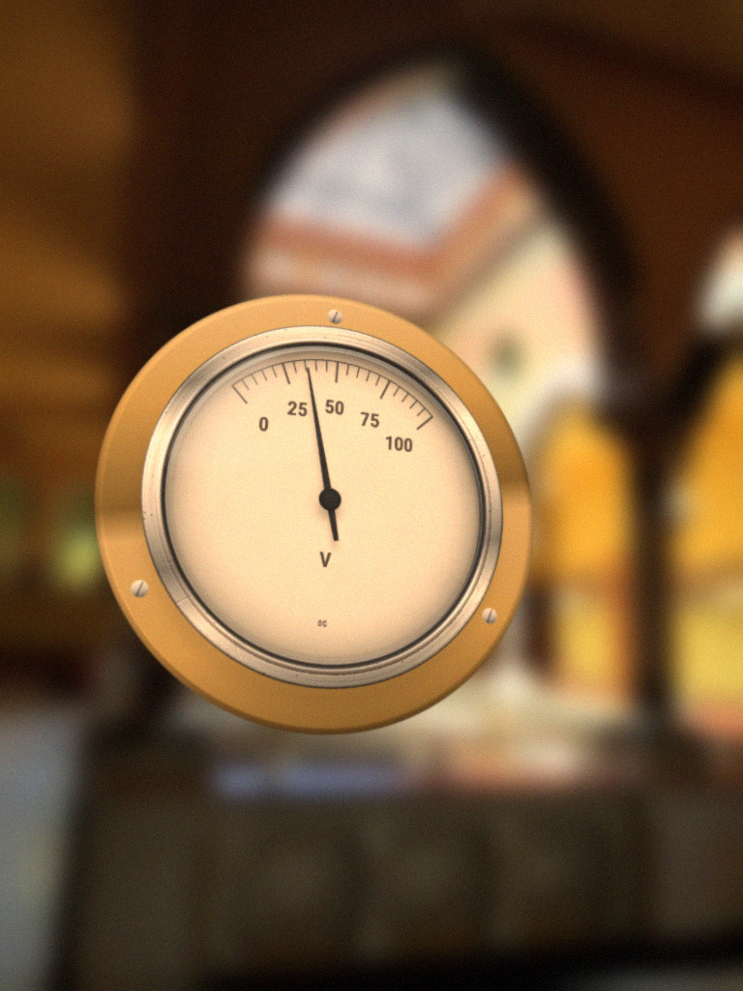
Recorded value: 35 V
